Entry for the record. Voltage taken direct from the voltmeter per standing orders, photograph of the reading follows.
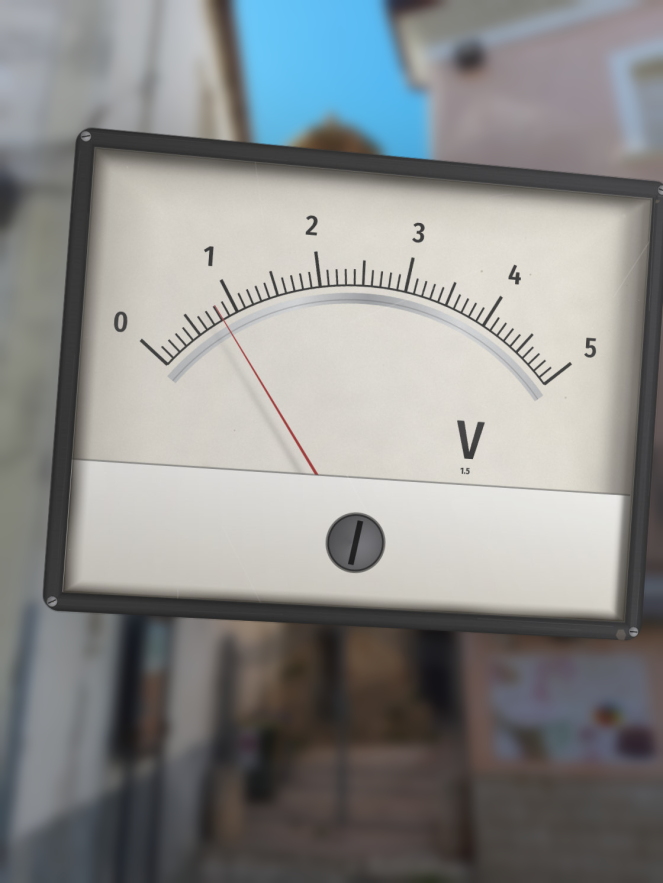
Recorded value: 0.8 V
